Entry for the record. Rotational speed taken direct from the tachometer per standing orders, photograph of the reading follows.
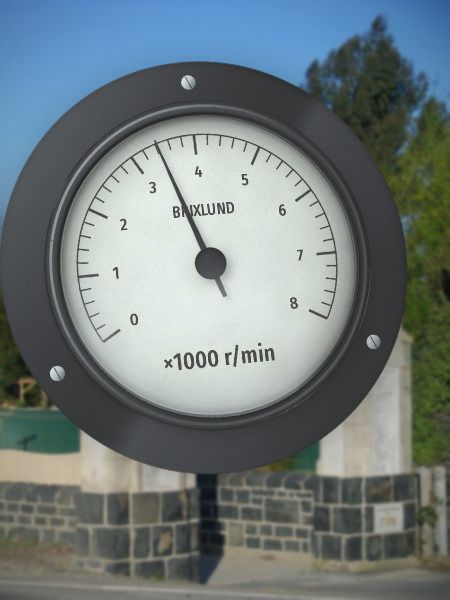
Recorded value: 3400 rpm
